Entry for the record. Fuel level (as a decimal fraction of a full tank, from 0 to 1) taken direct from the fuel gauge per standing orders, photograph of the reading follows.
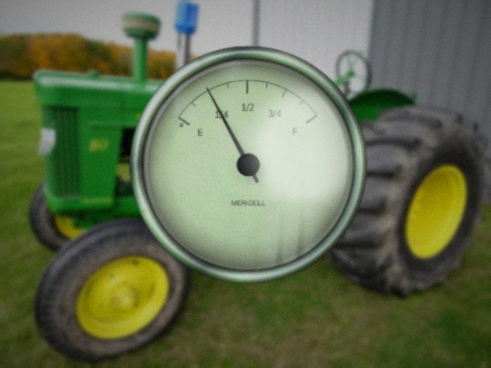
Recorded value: 0.25
